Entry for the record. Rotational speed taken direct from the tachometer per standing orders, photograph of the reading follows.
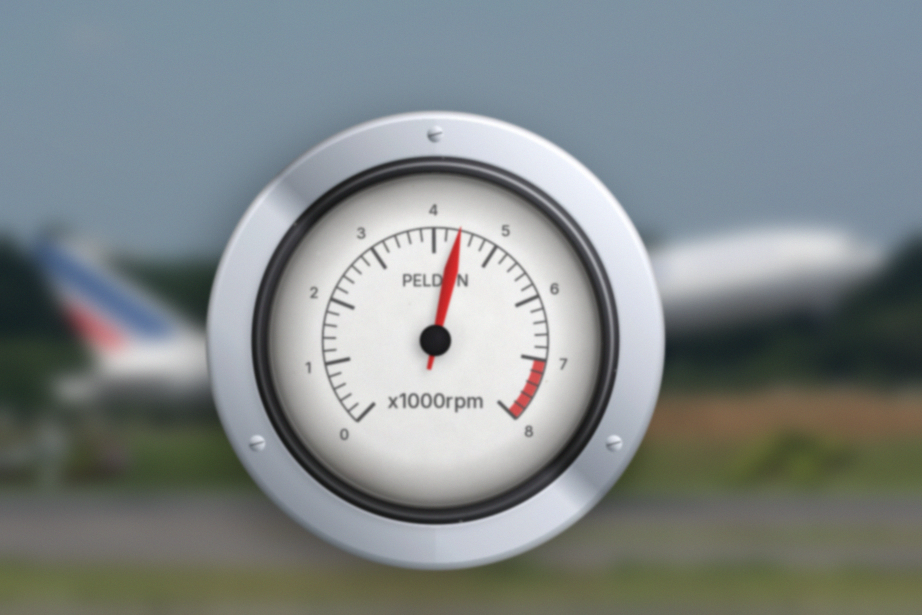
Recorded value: 4400 rpm
